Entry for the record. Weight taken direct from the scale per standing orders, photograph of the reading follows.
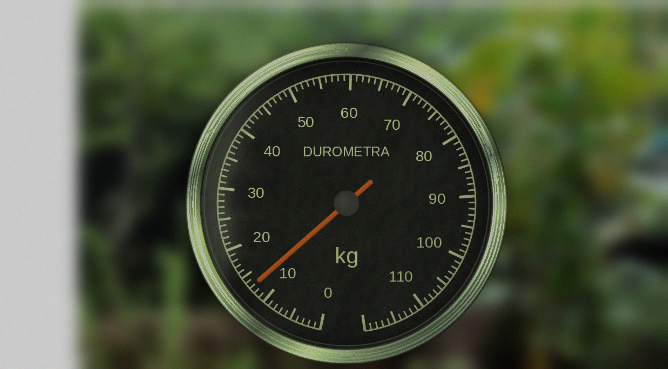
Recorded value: 13 kg
